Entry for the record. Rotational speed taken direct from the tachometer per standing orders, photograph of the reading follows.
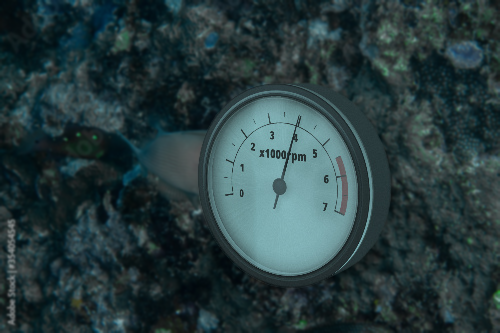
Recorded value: 4000 rpm
